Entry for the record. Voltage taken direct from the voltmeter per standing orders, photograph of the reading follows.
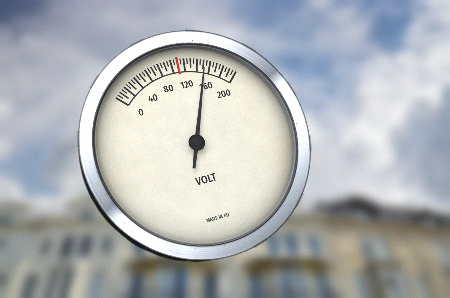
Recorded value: 150 V
